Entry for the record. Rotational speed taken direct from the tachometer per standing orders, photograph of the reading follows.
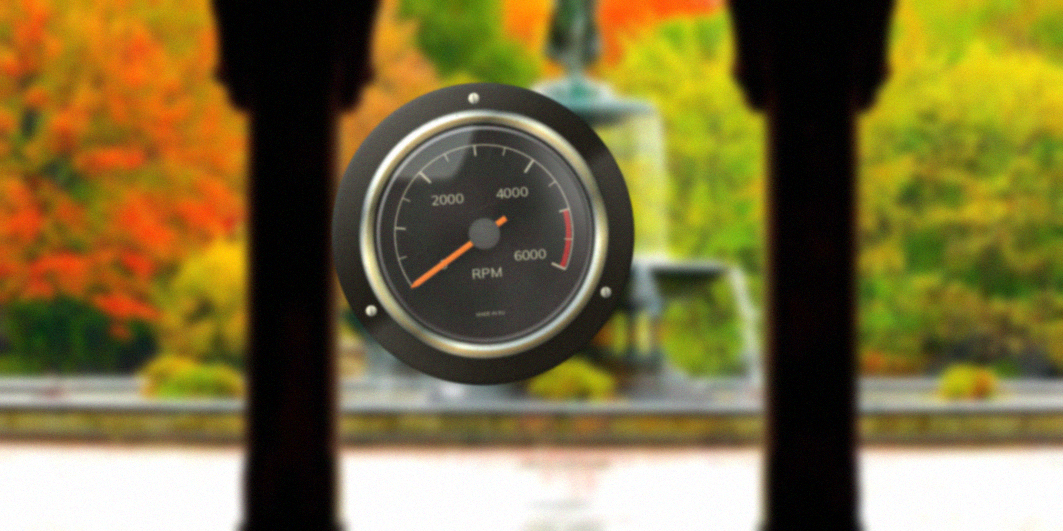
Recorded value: 0 rpm
